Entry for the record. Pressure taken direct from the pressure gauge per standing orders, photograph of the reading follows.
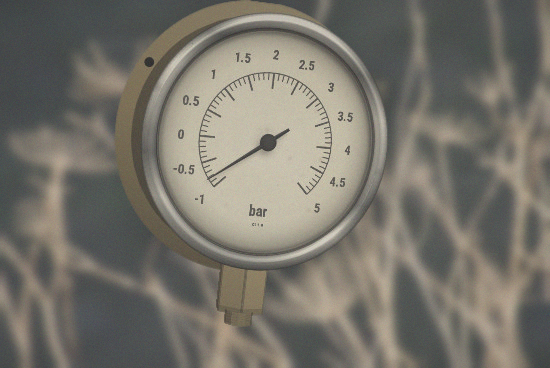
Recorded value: -0.8 bar
